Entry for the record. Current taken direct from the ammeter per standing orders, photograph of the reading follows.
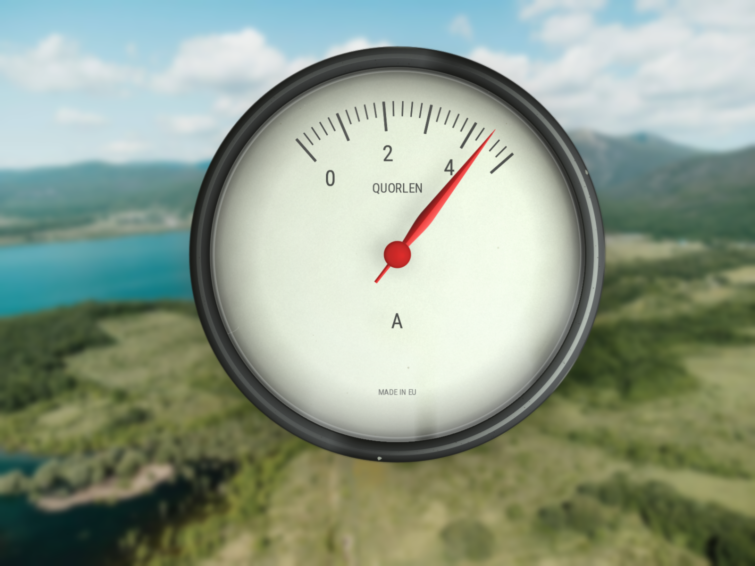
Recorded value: 4.4 A
